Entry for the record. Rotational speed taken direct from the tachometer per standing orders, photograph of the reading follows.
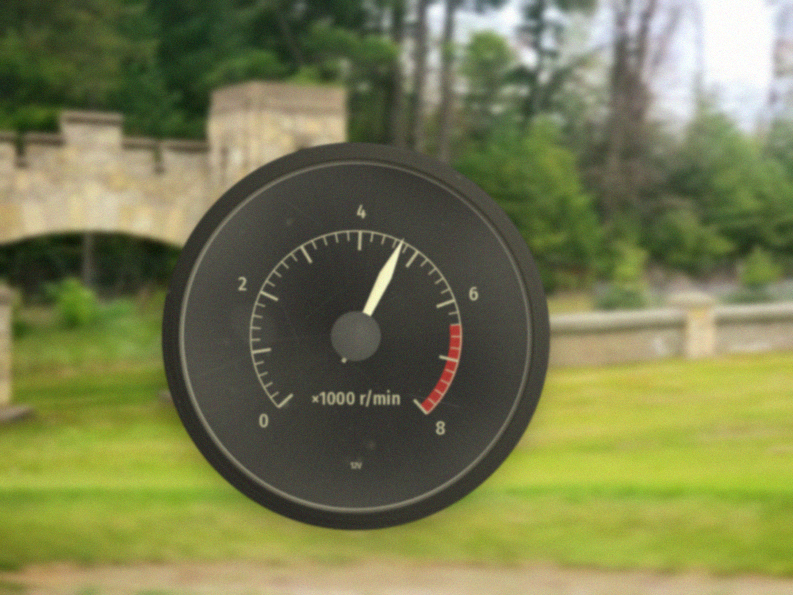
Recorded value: 4700 rpm
